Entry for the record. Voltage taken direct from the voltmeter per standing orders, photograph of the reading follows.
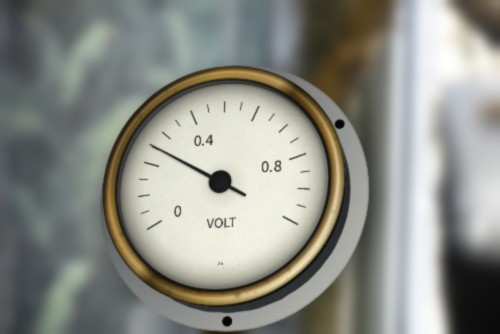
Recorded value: 0.25 V
